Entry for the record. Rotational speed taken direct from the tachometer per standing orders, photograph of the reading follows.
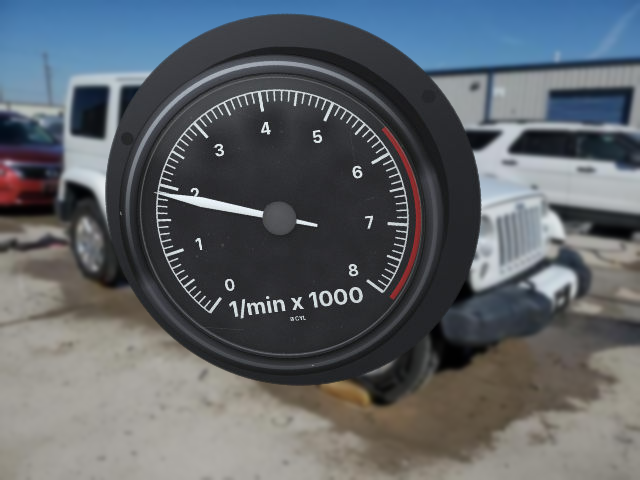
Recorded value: 1900 rpm
